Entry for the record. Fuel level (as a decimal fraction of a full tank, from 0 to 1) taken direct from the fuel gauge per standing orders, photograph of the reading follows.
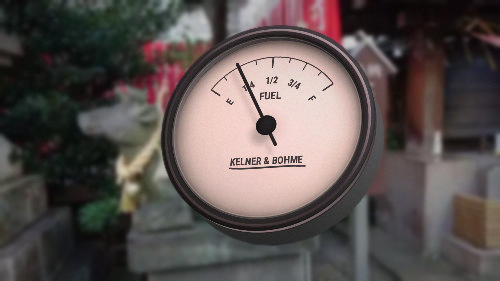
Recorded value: 0.25
